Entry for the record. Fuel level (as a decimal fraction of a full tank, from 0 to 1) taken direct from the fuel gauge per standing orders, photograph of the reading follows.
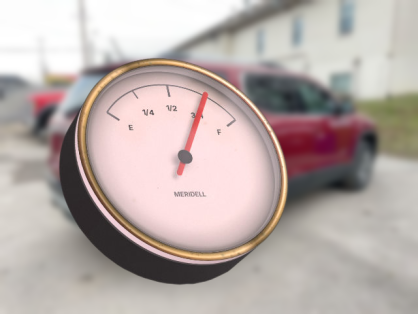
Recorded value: 0.75
